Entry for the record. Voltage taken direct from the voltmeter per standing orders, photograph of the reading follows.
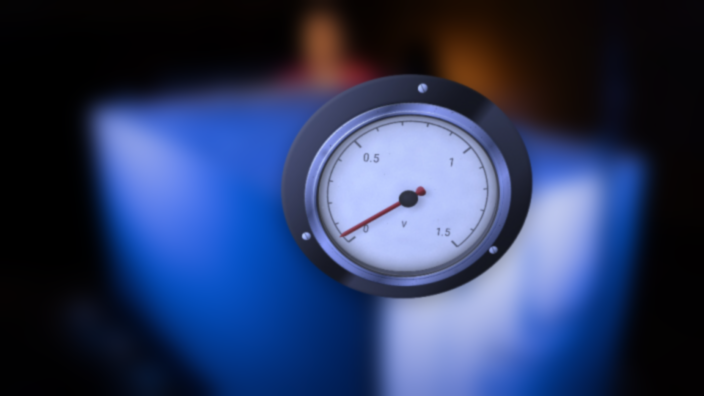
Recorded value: 0.05 V
